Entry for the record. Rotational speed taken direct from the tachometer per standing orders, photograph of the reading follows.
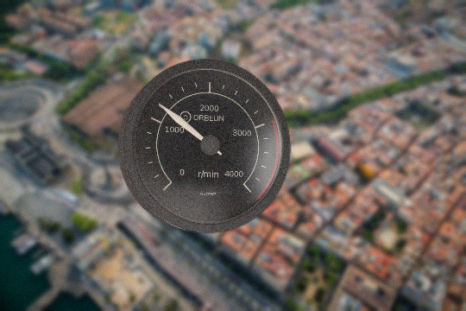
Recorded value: 1200 rpm
